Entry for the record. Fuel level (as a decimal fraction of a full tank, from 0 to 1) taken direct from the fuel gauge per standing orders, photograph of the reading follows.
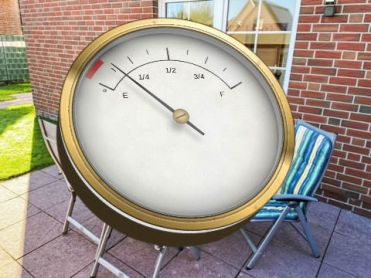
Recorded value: 0.125
